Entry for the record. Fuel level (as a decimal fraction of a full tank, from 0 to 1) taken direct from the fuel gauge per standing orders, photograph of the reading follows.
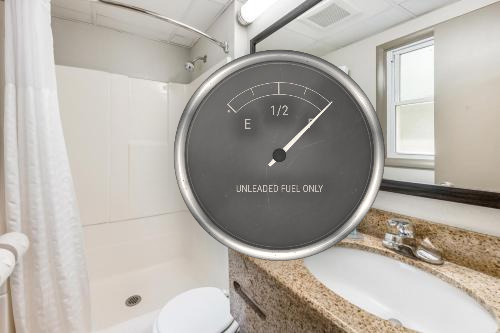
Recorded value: 1
